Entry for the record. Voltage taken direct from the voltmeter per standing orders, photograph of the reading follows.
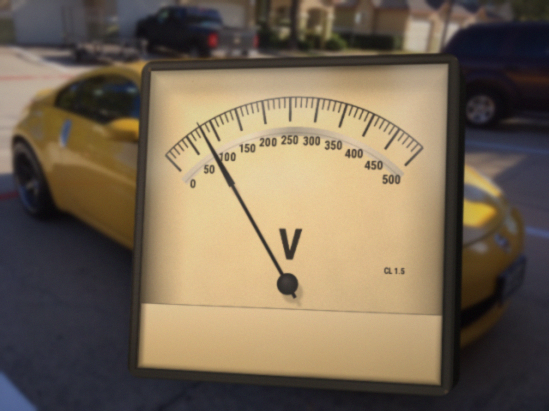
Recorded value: 80 V
